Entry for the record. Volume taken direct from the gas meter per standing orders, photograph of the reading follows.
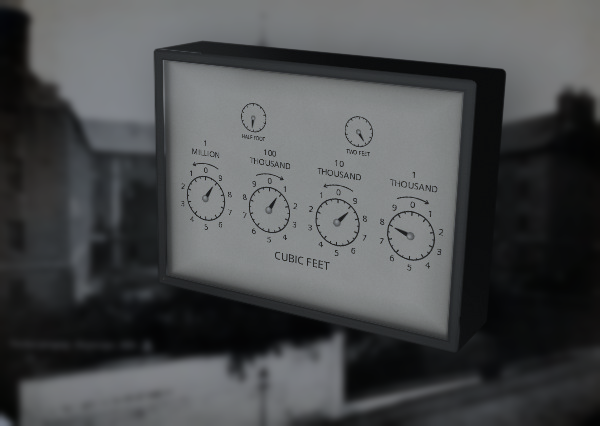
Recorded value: 908800 ft³
